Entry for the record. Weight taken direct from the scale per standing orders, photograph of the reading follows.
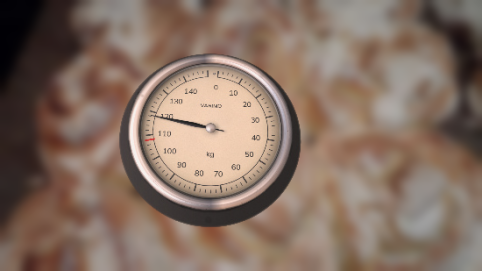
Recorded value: 118 kg
